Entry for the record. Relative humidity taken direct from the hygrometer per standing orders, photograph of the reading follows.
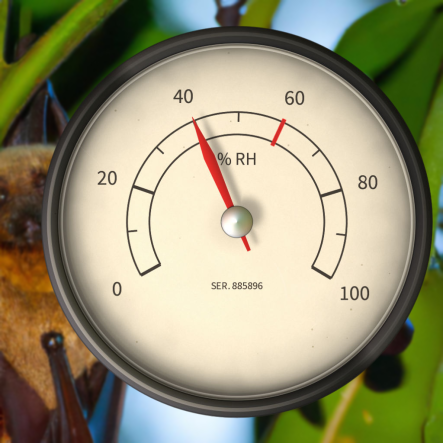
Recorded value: 40 %
